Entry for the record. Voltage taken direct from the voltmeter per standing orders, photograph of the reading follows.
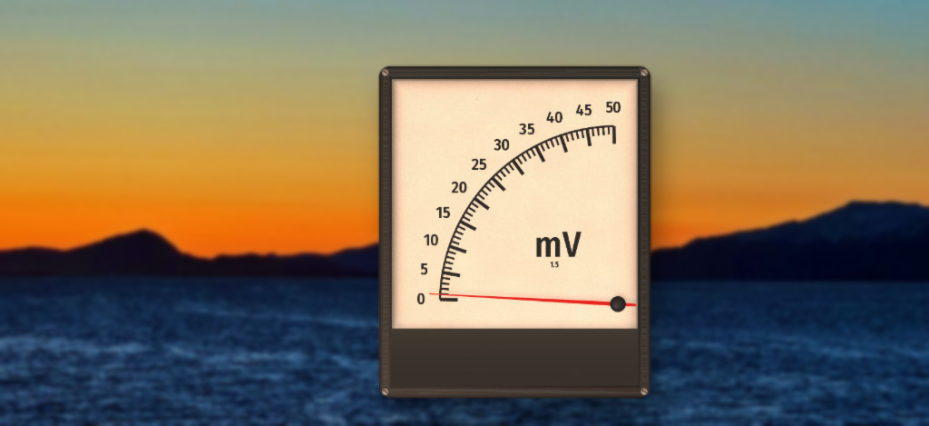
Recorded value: 1 mV
